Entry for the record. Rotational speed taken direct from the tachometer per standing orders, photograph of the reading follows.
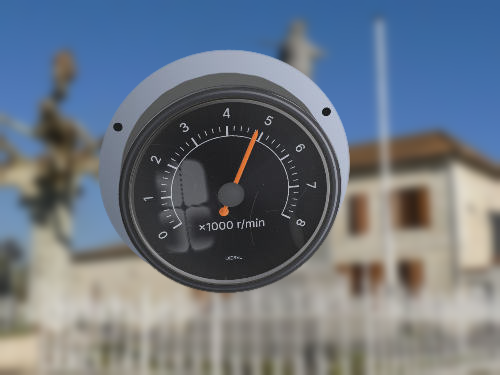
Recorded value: 4800 rpm
